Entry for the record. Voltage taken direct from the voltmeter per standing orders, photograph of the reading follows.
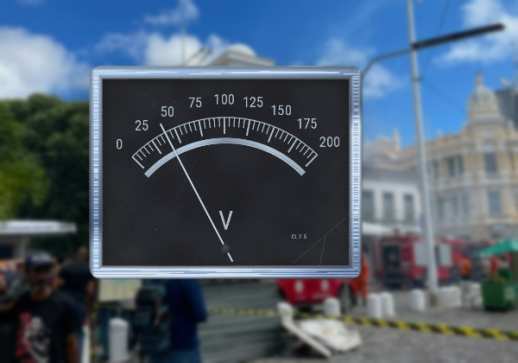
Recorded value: 40 V
